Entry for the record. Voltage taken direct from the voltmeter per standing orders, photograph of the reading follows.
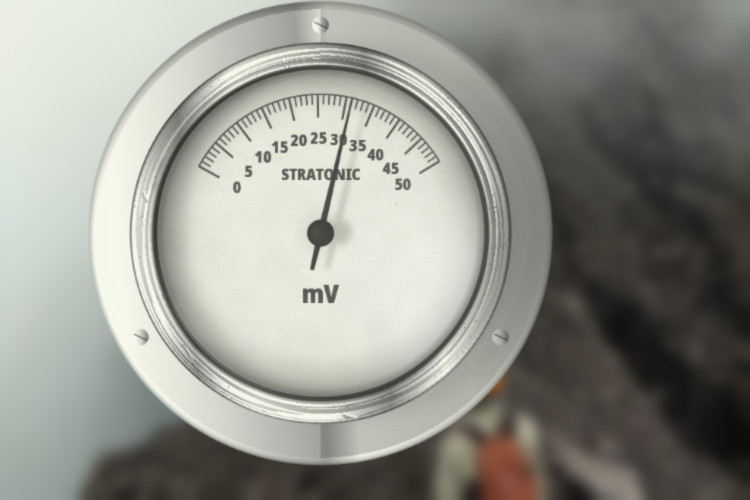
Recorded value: 31 mV
